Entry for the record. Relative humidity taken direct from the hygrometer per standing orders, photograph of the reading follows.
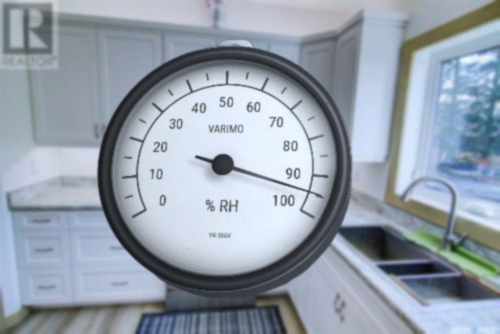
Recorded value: 95 %
